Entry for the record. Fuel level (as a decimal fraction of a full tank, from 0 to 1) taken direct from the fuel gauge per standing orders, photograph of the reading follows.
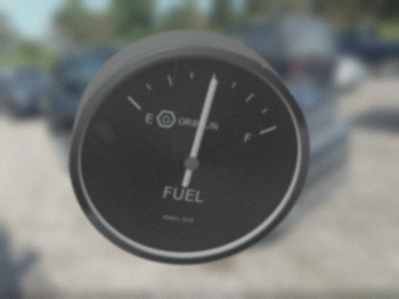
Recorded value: 0.5
